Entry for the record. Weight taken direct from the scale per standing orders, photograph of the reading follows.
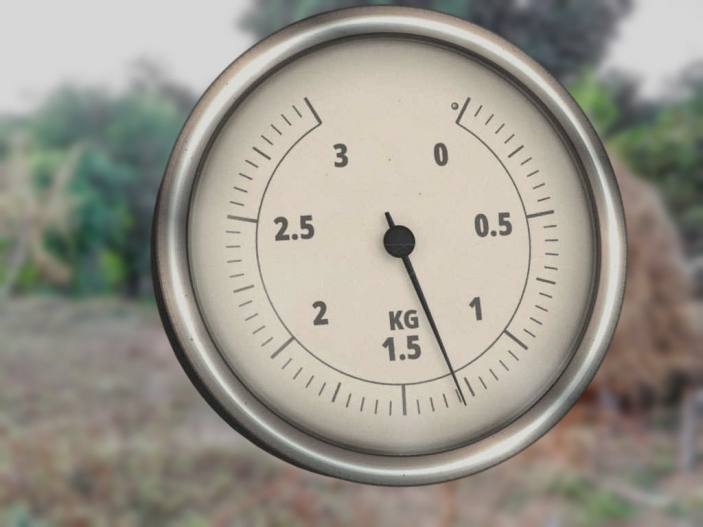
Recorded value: 1.3 kg
